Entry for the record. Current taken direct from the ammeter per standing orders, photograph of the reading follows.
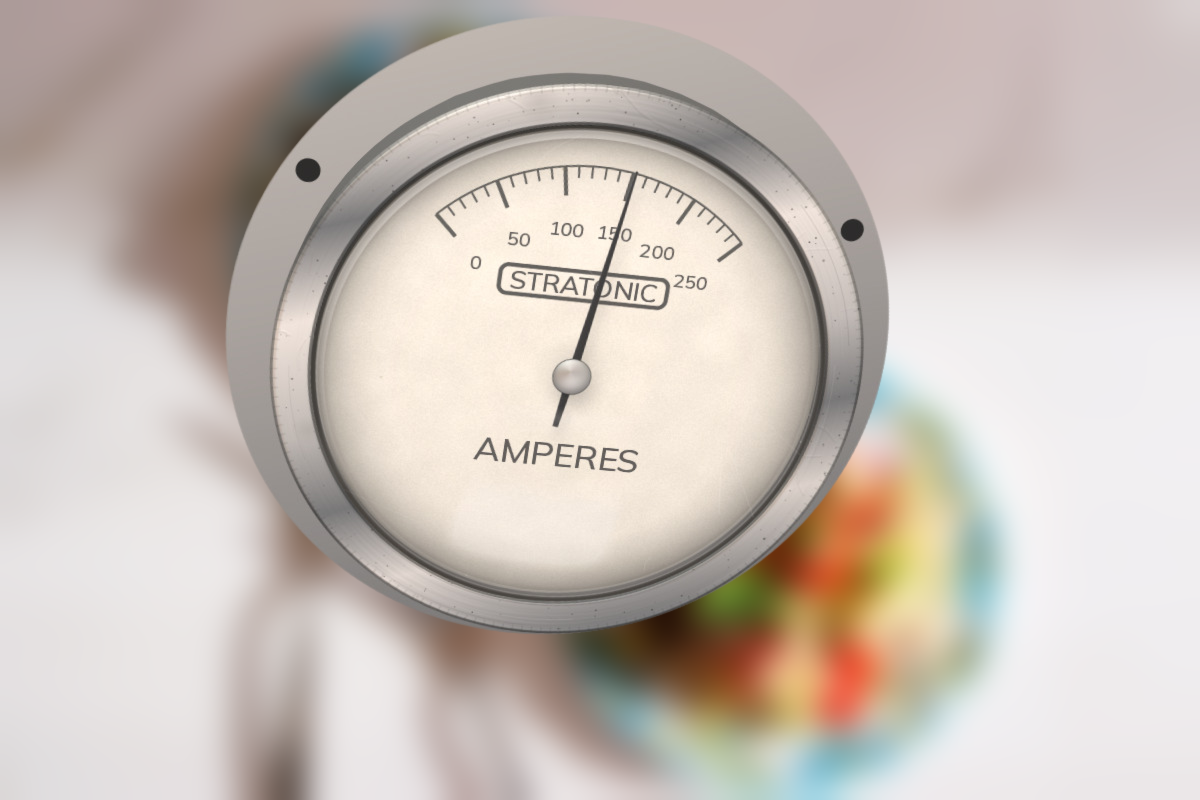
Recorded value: 150 A
